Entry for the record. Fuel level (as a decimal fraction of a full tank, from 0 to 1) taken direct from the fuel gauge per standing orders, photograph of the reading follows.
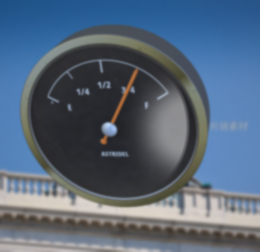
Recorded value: 0.75
